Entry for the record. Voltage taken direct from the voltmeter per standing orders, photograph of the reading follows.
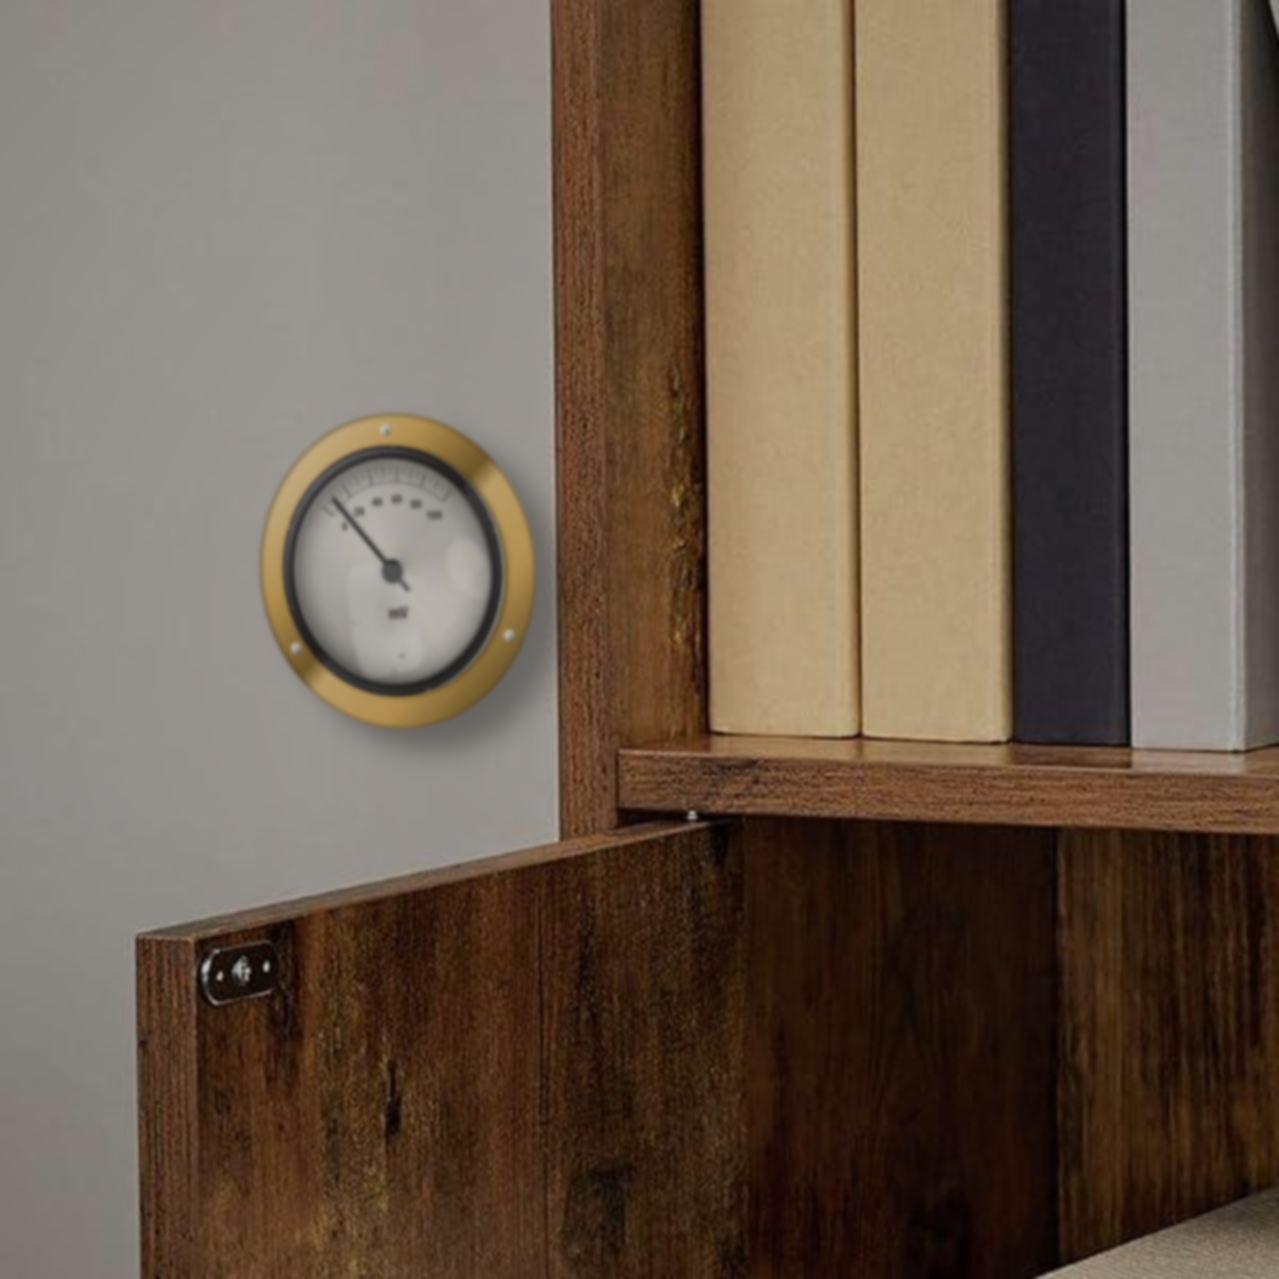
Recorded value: 10 mV
